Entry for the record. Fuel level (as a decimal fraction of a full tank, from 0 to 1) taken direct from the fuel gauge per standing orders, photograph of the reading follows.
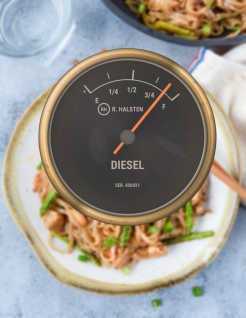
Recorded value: 0.875
